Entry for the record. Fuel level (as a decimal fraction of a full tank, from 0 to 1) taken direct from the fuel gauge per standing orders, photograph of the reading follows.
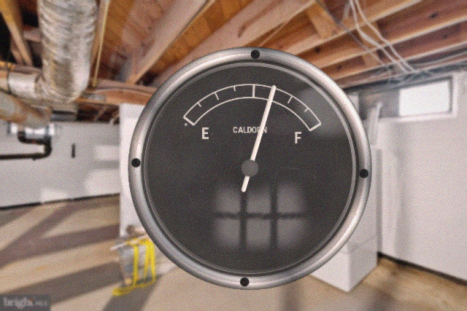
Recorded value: 0.625
